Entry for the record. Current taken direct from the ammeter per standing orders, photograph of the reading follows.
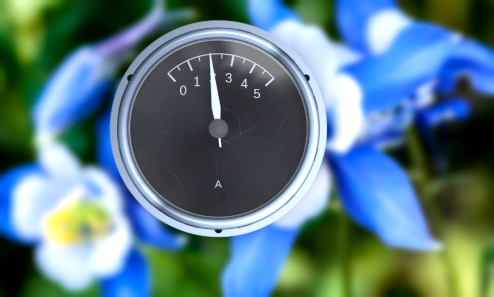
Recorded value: 2 A
